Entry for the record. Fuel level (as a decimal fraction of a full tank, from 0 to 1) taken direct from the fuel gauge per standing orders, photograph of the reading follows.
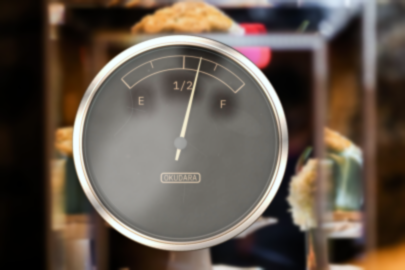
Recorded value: 0.625
